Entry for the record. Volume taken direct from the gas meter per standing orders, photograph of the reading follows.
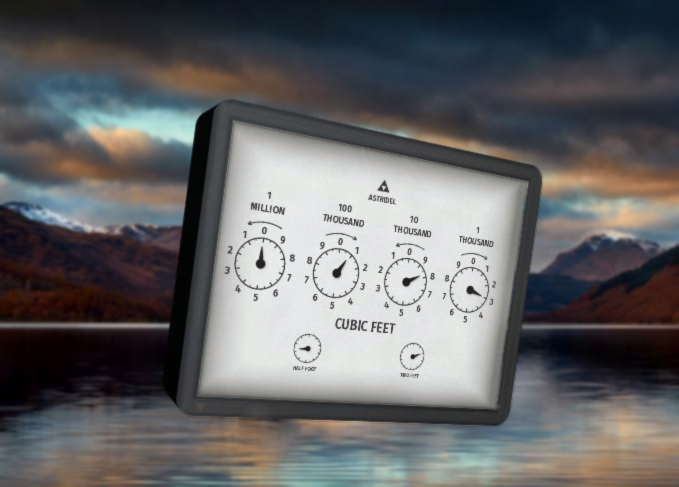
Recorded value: 8300 ft³
